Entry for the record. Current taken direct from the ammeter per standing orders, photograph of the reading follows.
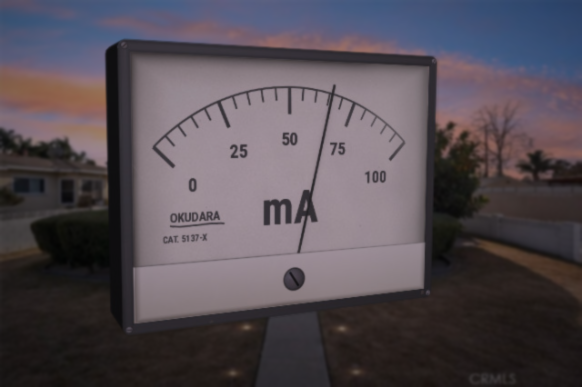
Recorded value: 65 mA
